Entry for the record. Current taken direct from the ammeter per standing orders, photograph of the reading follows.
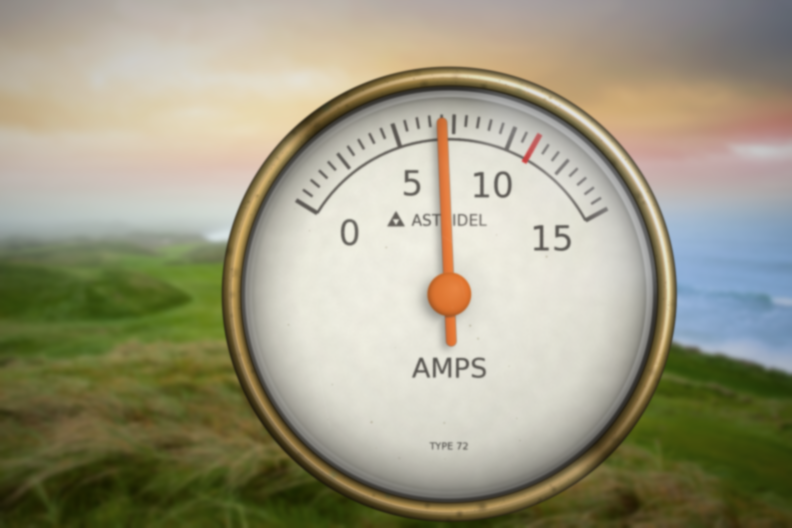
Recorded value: 7 A
